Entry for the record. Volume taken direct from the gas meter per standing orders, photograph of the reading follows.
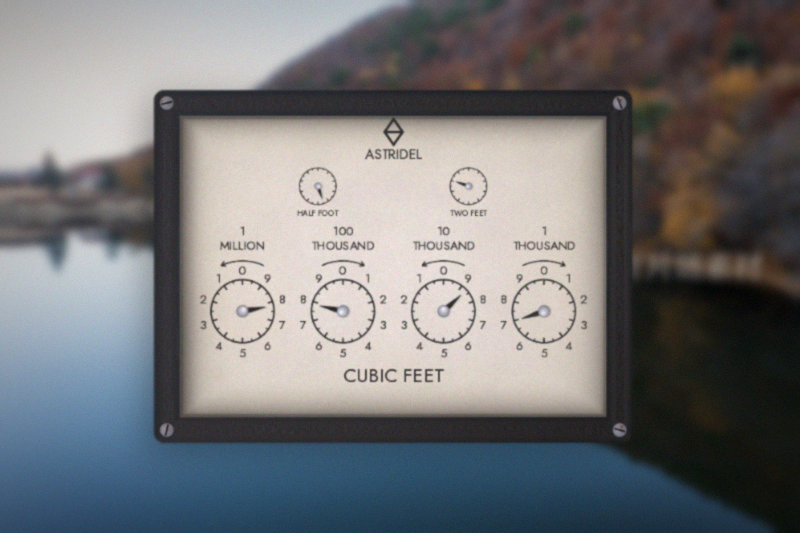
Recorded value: 778700 ft³
